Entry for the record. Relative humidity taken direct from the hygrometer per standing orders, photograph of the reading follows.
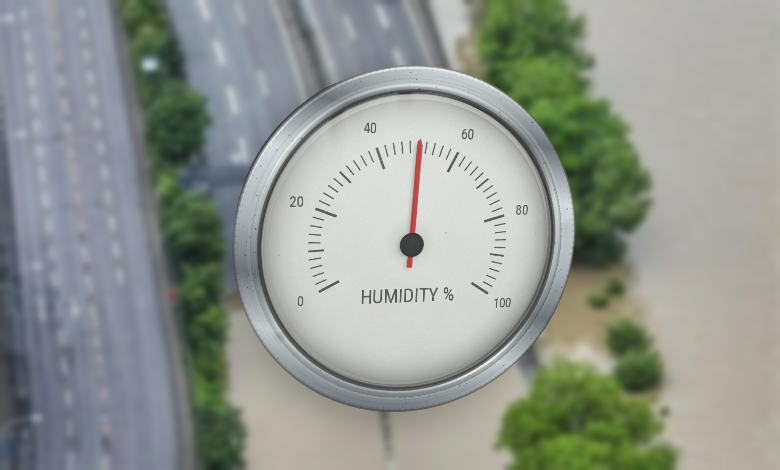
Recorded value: 50 %
